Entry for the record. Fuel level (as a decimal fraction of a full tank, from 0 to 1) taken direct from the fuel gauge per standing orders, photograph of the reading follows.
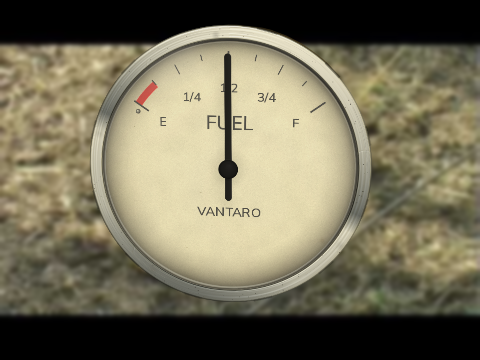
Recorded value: 0.5
